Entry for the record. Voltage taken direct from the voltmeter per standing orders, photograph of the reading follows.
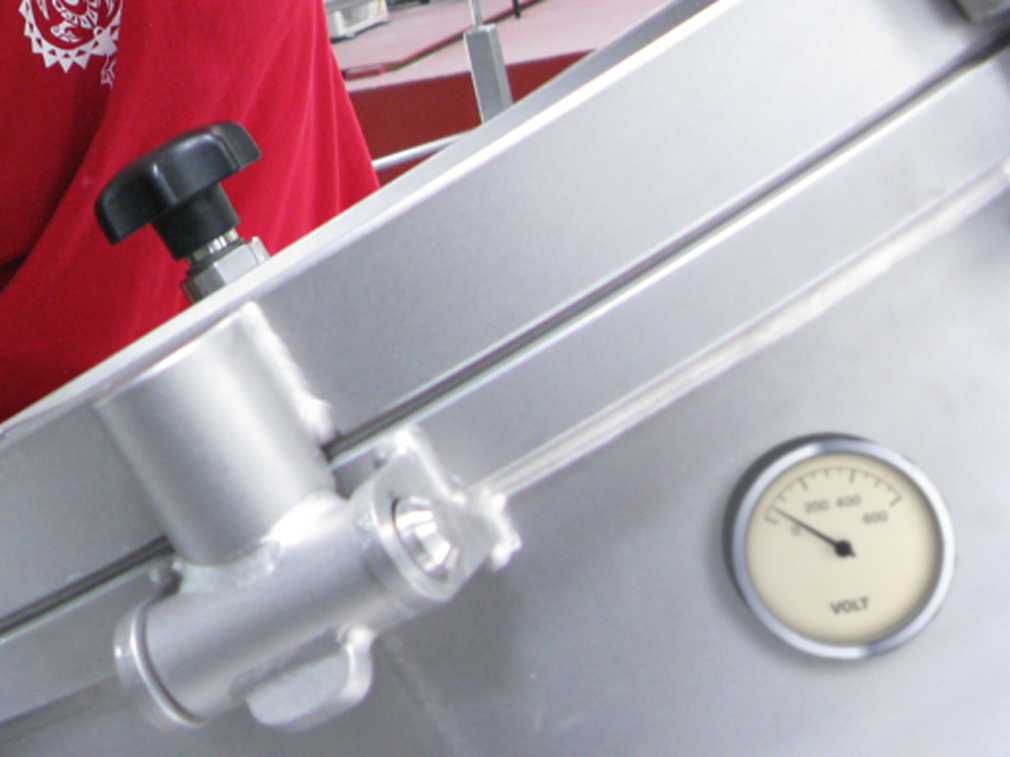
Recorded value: 50 V
